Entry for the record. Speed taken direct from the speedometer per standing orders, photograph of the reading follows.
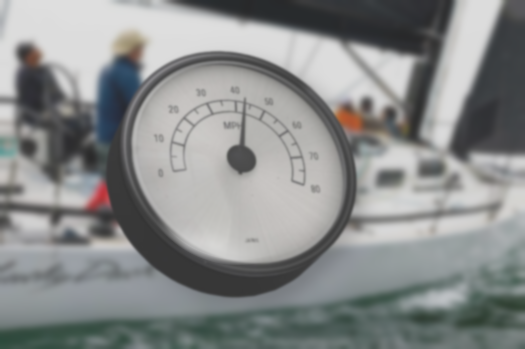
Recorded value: 42.5 mph
